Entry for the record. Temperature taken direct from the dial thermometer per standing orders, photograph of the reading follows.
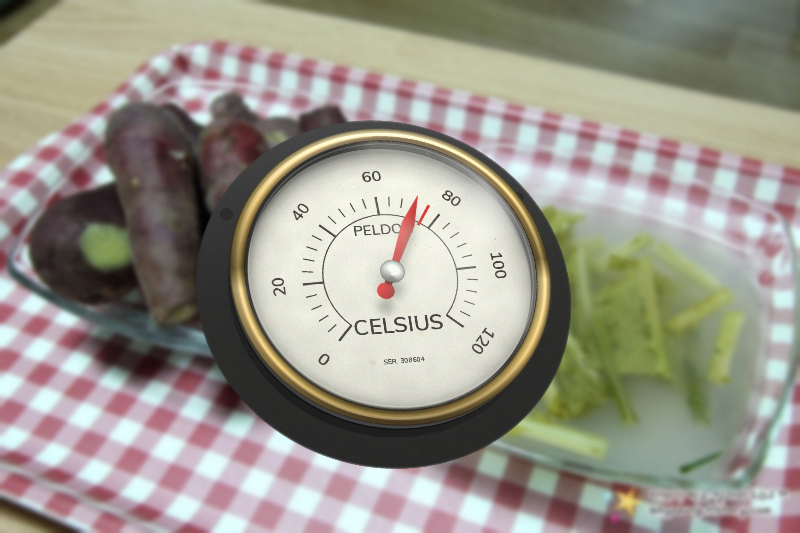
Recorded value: 72 °C
